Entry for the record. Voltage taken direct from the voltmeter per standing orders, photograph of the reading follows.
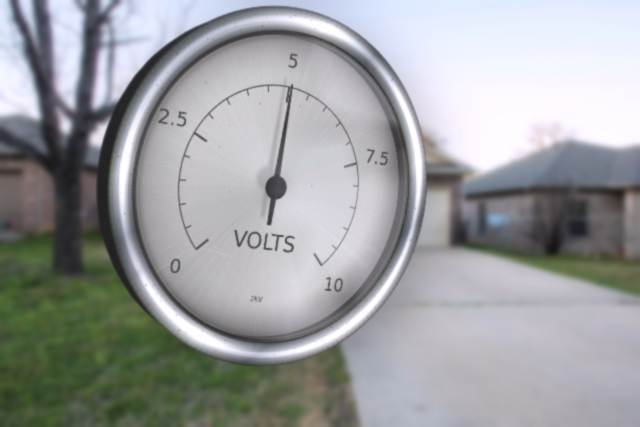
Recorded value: 5 V
